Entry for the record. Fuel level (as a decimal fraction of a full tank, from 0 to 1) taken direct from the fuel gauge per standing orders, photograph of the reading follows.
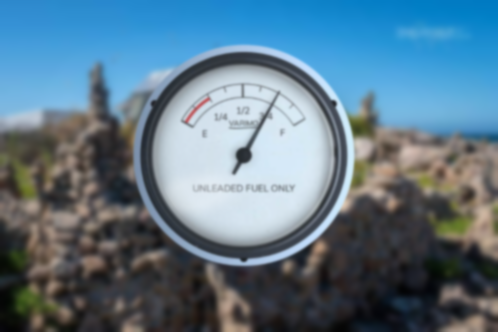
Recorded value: 0.75
